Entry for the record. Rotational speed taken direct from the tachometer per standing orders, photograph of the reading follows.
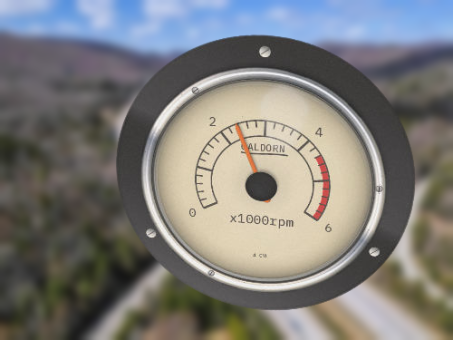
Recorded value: 2400 rpm
